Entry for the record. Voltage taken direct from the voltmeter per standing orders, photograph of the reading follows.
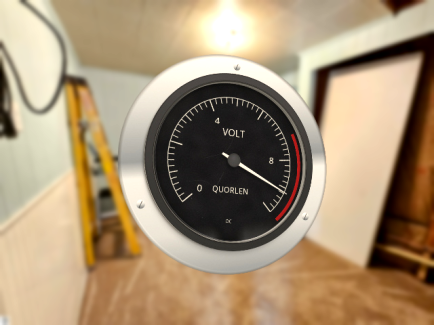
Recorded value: 9.2 V
